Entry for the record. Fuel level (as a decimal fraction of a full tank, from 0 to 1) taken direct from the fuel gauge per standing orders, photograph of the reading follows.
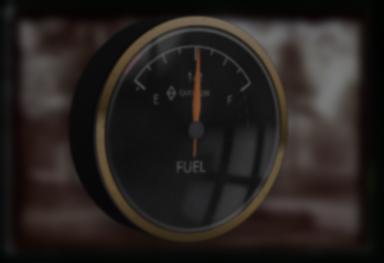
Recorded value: 0.5
